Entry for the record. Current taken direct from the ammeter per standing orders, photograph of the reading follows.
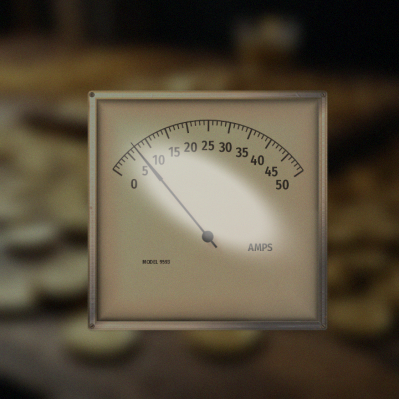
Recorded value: 7 A
